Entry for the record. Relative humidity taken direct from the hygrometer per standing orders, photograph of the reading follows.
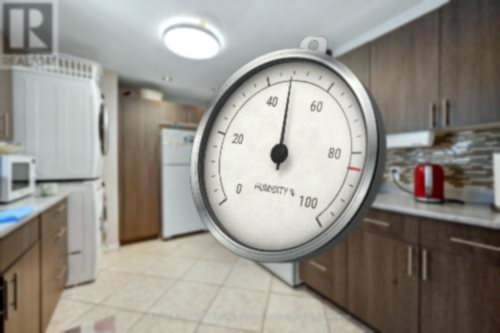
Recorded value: 48 %
